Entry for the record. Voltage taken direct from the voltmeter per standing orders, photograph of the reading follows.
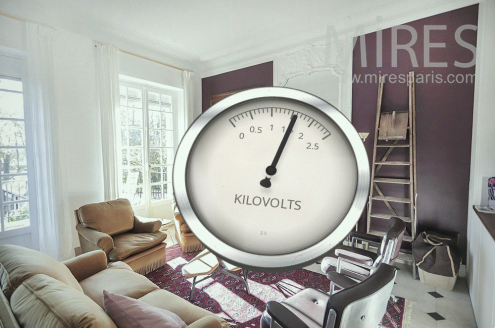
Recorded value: 1.6 kV
